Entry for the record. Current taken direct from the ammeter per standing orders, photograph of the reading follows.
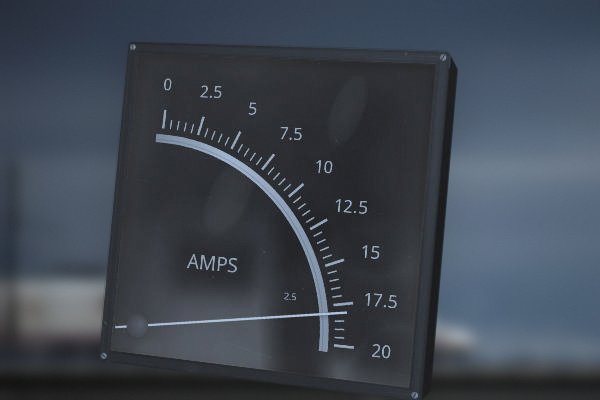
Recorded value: 18 A
